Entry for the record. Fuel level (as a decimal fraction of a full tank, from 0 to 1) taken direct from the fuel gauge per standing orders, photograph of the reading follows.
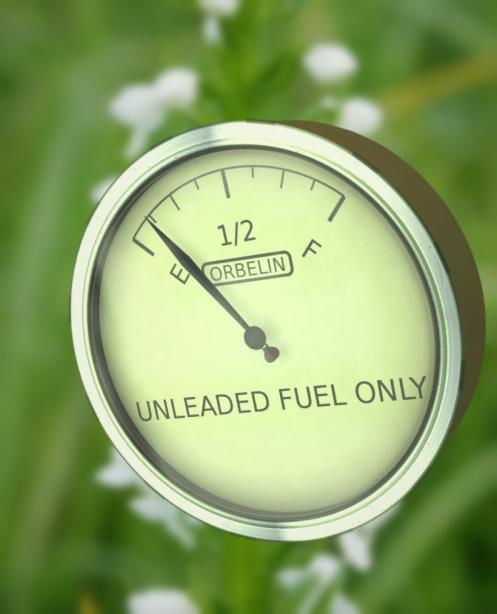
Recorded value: 0.125
